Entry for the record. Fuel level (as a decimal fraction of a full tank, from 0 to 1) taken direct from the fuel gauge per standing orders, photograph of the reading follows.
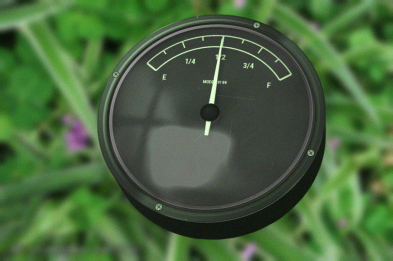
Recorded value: 0.5
